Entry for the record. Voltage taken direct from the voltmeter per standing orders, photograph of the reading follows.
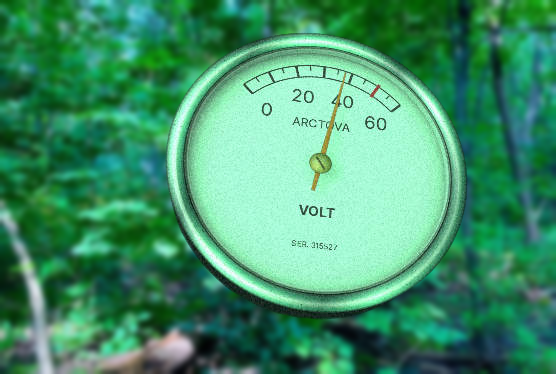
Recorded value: 37.5 V
